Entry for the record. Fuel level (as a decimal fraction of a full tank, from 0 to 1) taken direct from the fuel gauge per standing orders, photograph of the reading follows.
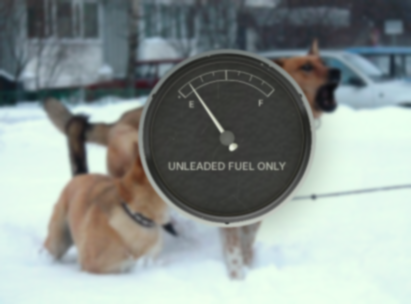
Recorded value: 0.125
